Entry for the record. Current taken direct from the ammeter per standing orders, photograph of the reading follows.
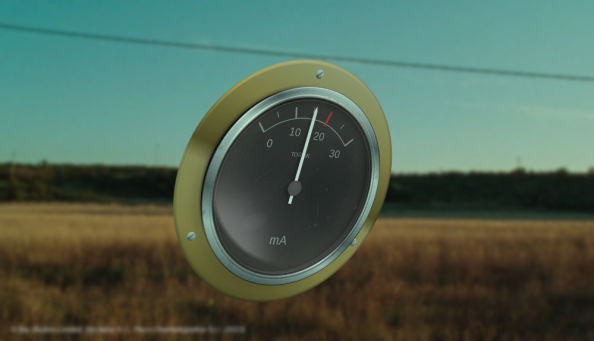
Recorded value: 15 mA
